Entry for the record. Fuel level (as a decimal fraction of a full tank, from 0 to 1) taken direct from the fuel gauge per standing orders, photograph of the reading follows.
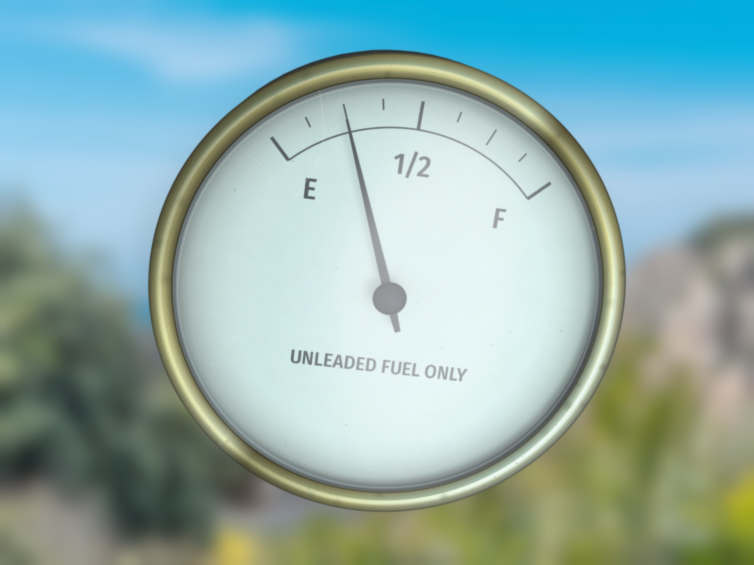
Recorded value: 0.25
